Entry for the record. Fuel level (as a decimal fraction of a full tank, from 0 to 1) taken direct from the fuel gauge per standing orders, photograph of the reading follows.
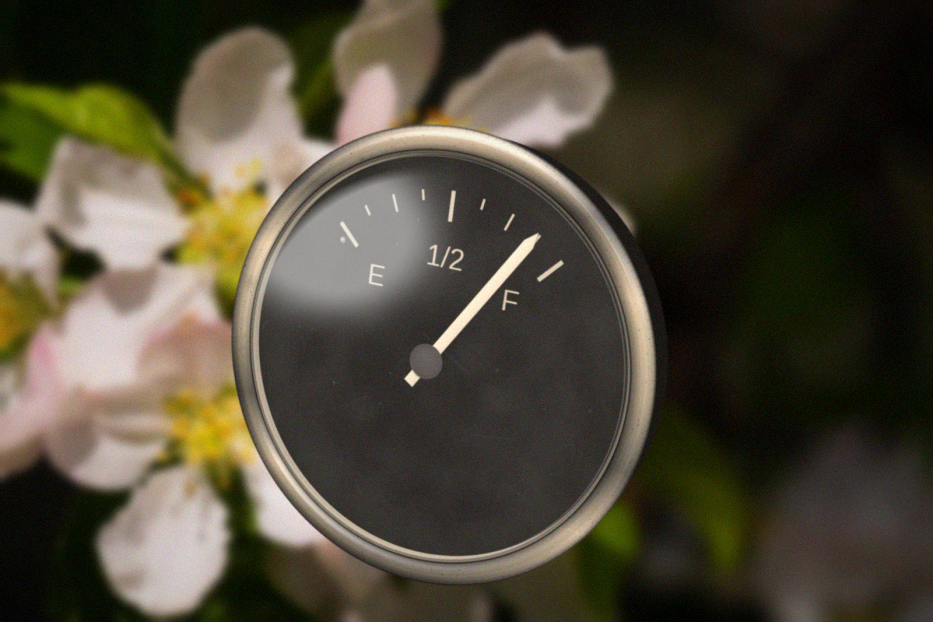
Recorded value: 0.875
